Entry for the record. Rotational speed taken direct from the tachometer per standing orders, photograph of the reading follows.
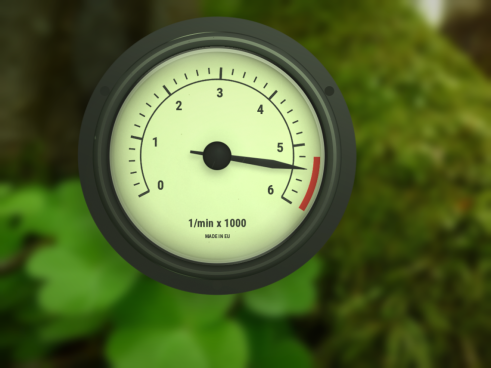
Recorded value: 5400 rpm
